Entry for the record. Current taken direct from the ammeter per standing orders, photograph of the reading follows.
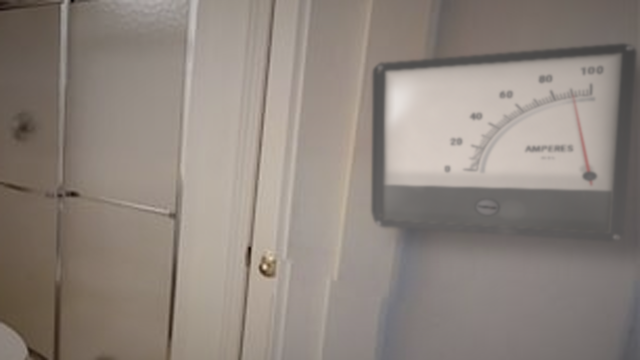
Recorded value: 90 A
